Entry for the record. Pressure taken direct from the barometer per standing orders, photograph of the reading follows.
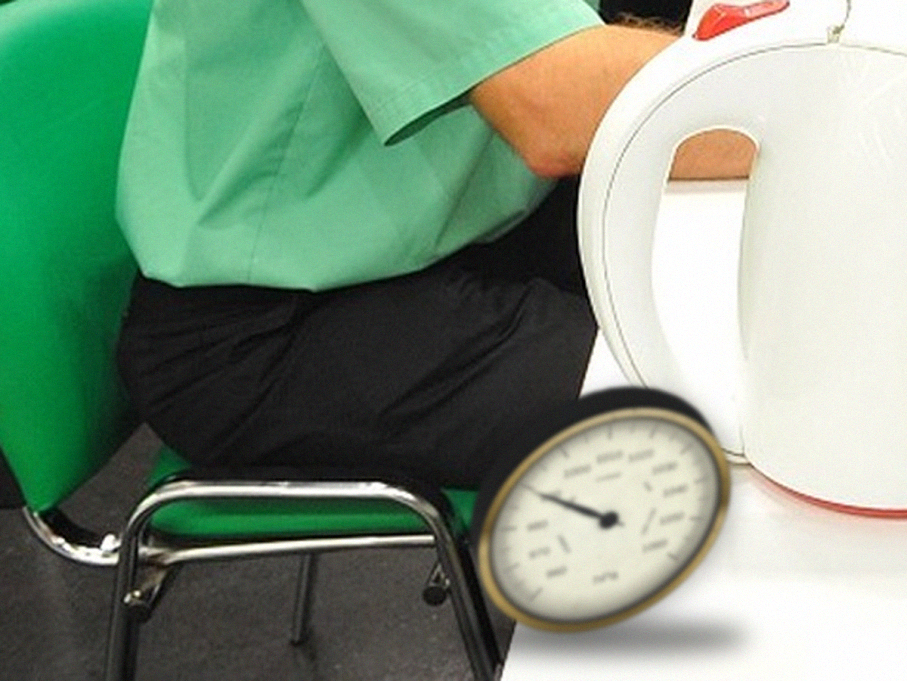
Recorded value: 990 hPa
